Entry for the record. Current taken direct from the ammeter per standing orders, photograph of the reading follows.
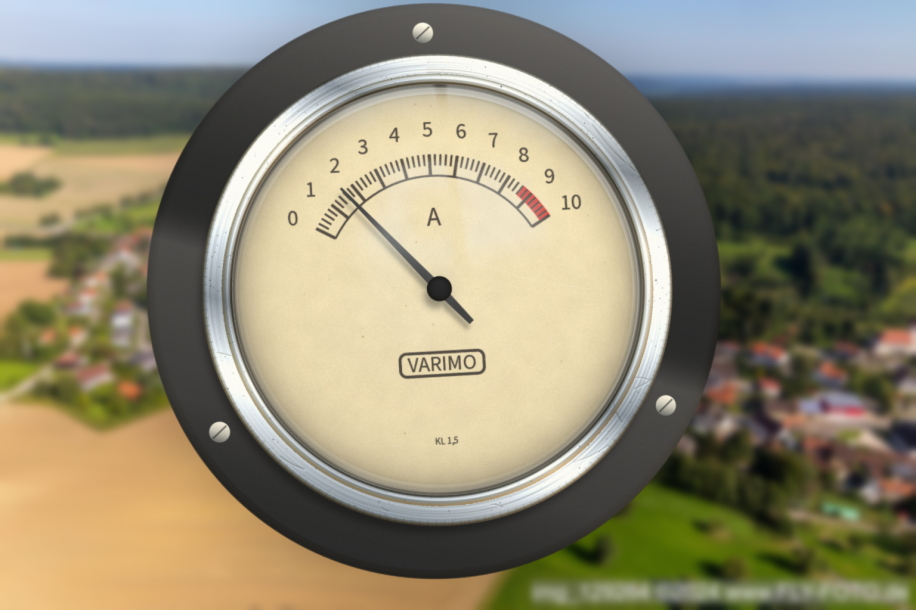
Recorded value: 1.6 A
